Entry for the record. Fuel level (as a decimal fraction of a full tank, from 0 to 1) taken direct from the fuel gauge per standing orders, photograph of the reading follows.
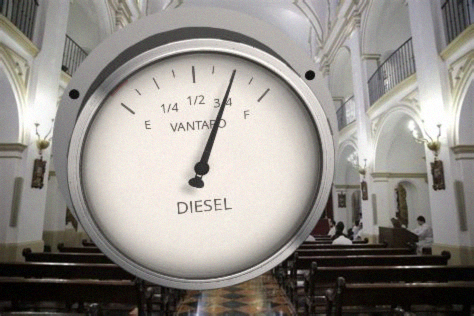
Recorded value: 0.75
